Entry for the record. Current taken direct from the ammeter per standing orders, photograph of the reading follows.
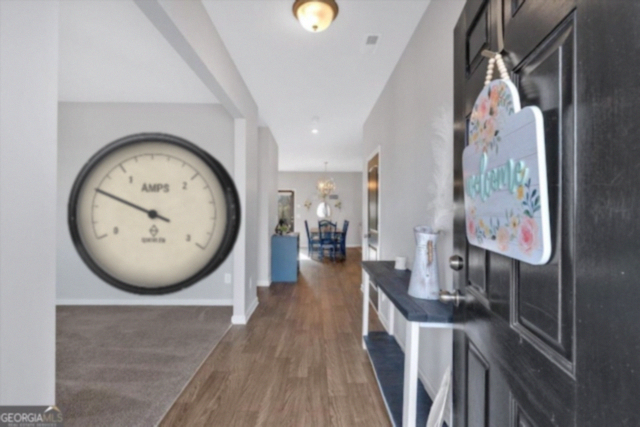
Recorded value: 0.6 A
